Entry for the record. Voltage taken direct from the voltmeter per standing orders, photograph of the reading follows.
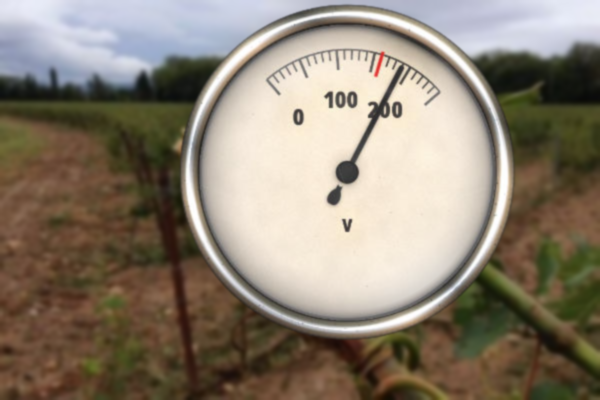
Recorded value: 190 V
